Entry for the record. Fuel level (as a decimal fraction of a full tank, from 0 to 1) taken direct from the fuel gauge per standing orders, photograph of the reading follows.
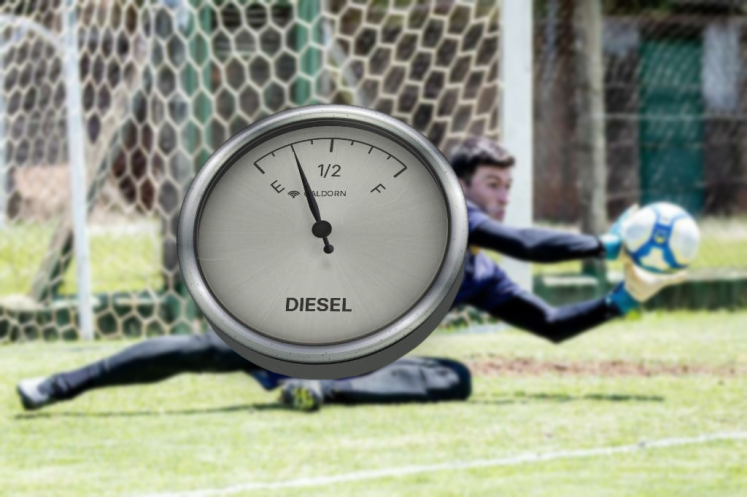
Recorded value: 0.25
